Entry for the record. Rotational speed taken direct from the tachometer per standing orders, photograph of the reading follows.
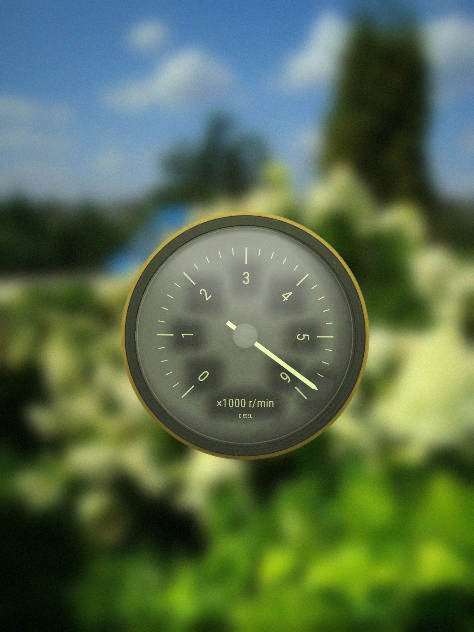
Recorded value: 5800 rpm
